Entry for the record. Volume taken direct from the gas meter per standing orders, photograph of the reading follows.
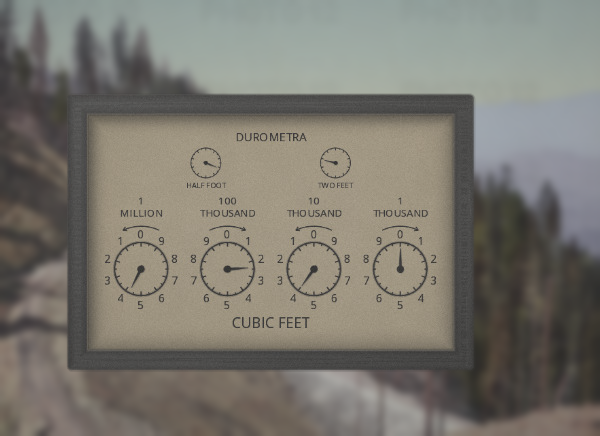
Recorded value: 424000 ft³
